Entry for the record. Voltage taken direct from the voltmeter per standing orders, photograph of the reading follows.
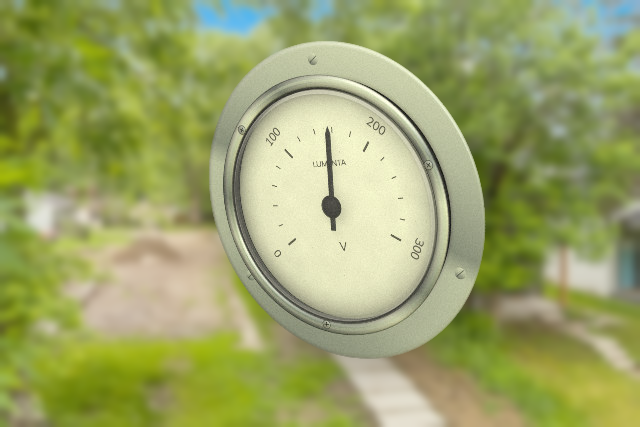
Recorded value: 160 V
